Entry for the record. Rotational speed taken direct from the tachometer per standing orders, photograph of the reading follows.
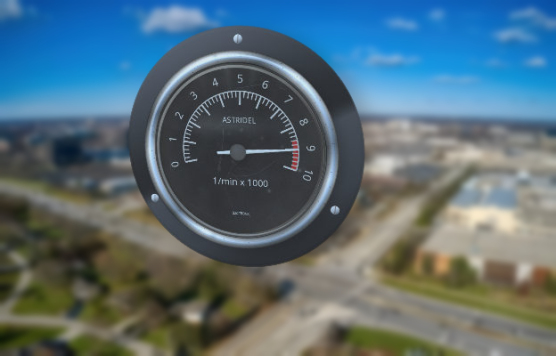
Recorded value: 9000 rpm
